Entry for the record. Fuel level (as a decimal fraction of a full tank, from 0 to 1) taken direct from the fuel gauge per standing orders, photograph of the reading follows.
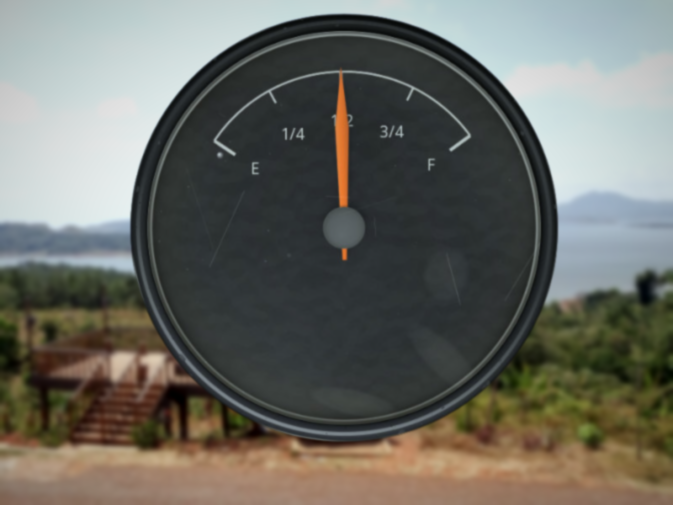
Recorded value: 0.5
